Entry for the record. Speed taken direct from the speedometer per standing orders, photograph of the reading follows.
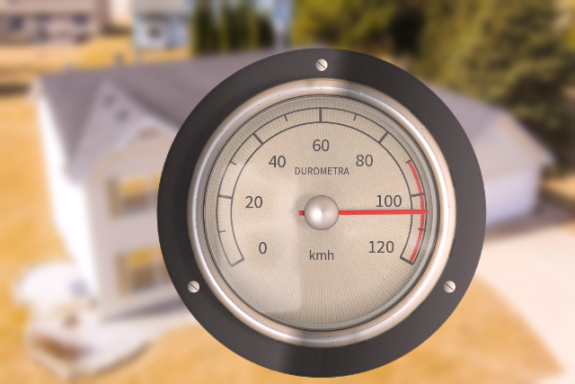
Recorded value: 105 km/h
